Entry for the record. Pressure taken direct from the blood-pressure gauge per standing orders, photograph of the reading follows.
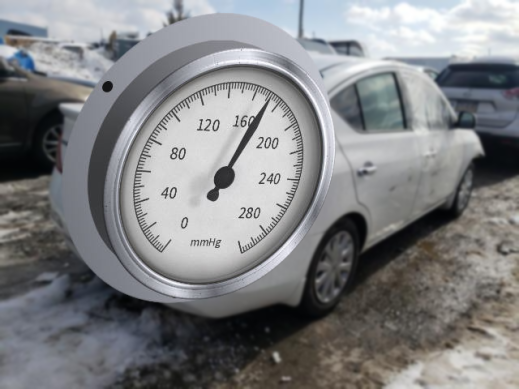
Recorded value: 170 mmHg
